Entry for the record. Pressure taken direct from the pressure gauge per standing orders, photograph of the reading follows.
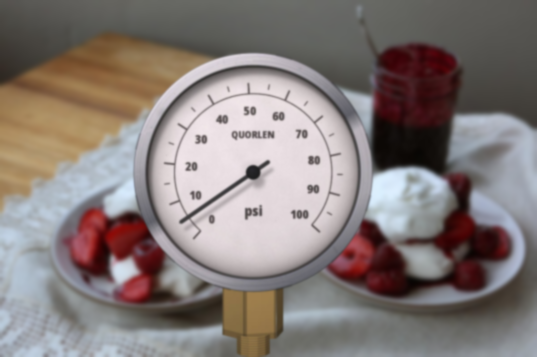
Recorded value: 5 psi
